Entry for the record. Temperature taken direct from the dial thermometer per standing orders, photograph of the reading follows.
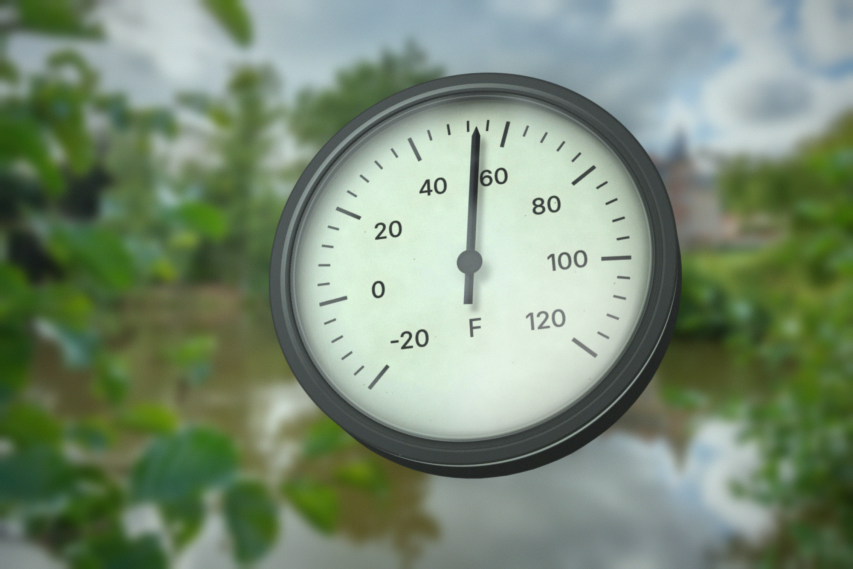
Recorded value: 54 °F
